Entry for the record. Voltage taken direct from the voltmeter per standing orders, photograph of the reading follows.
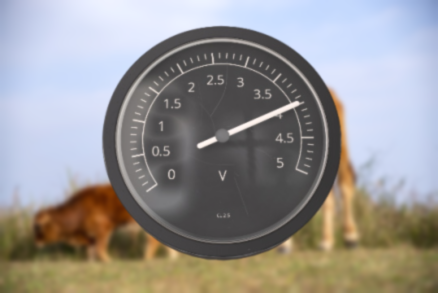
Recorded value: 4 V
